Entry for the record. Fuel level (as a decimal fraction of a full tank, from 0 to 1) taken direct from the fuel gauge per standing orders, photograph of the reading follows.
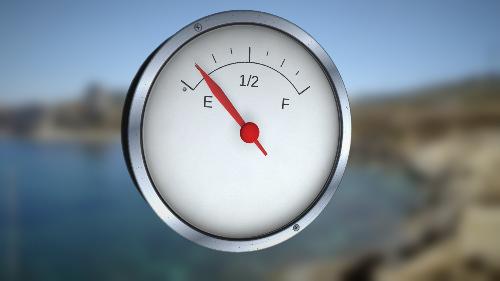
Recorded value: 0.125
